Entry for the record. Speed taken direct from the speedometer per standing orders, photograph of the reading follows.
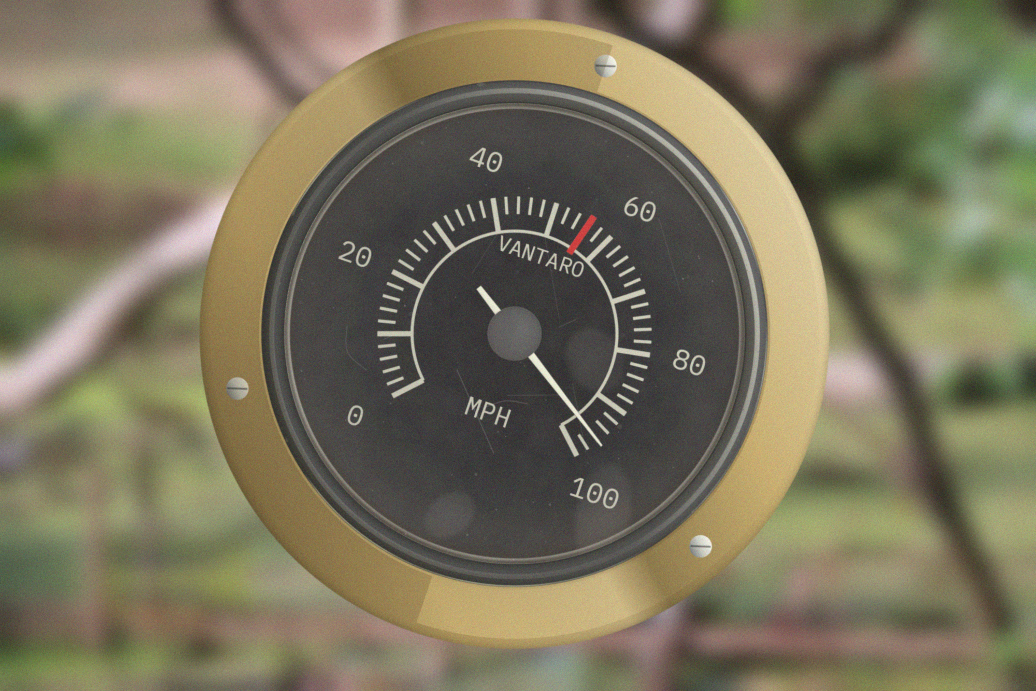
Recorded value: 96 mph
